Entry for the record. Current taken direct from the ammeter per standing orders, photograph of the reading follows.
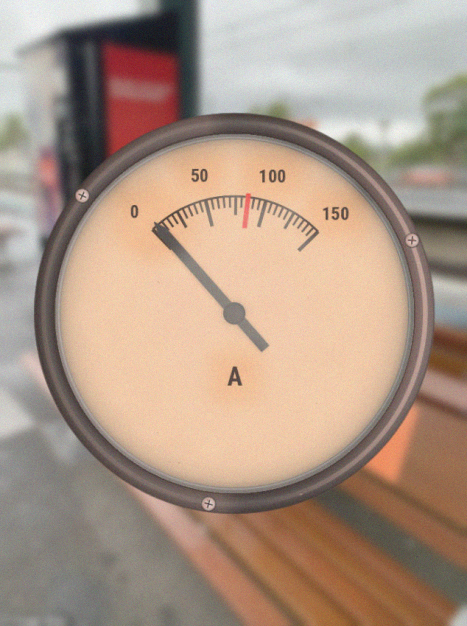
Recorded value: 5 A
